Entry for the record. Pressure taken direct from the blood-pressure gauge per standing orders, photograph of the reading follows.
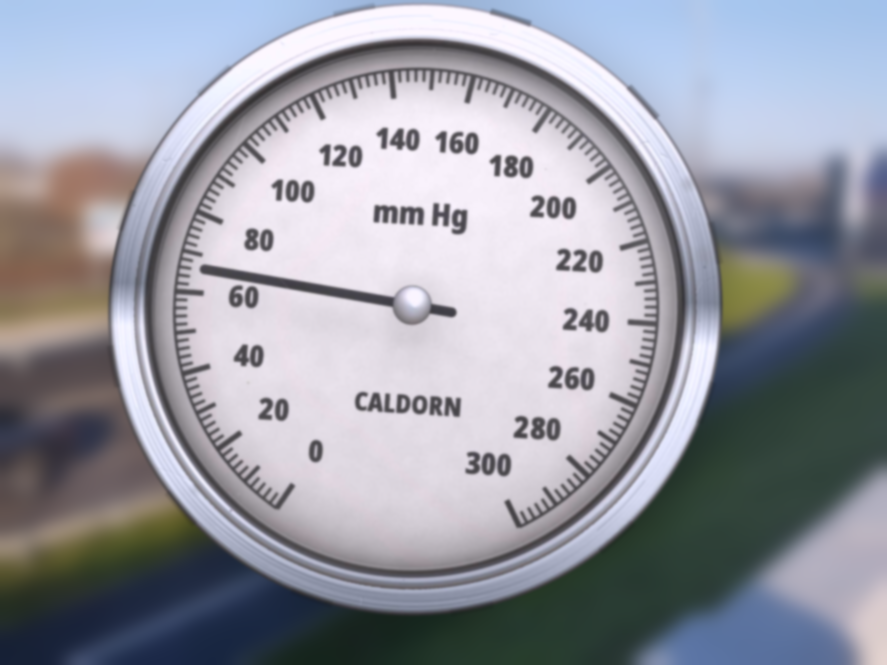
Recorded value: 66 mmHg
